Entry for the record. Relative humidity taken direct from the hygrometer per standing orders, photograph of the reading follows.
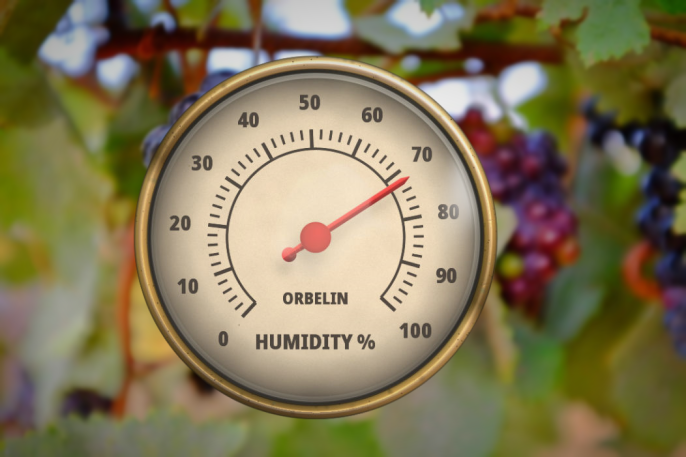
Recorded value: 72 %
